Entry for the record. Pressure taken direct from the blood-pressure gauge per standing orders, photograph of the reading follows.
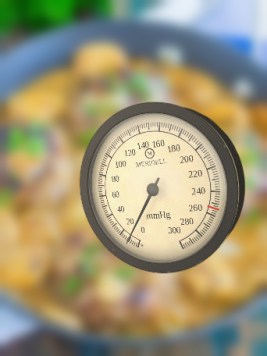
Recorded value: 10 mmHg
